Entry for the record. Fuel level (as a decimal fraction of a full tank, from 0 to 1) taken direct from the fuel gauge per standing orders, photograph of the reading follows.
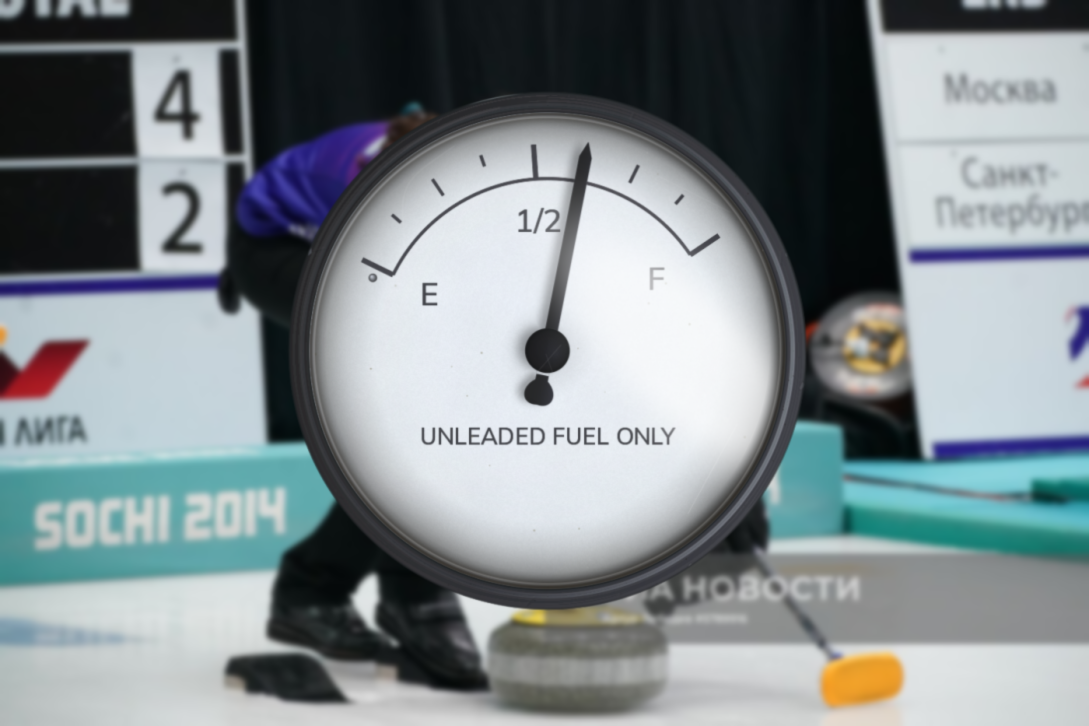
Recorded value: 0.625
